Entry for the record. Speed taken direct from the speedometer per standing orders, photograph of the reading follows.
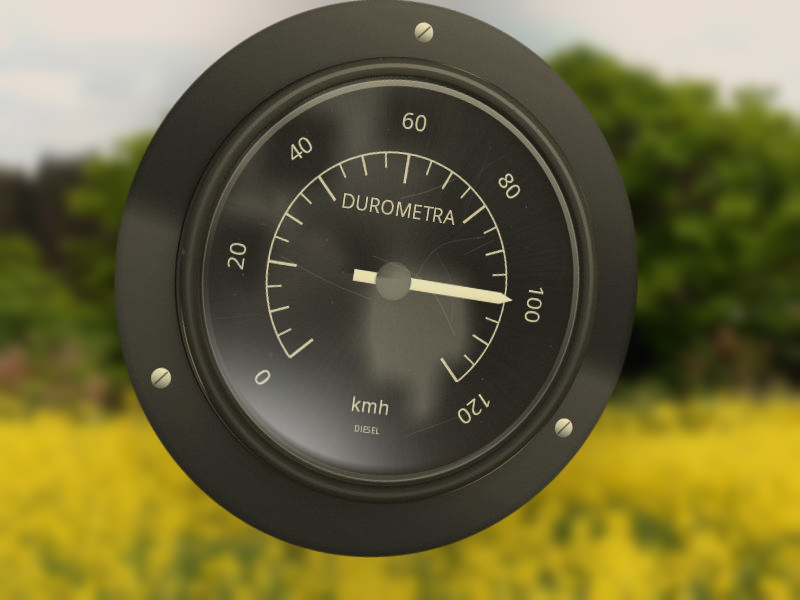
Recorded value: 100 km/h
